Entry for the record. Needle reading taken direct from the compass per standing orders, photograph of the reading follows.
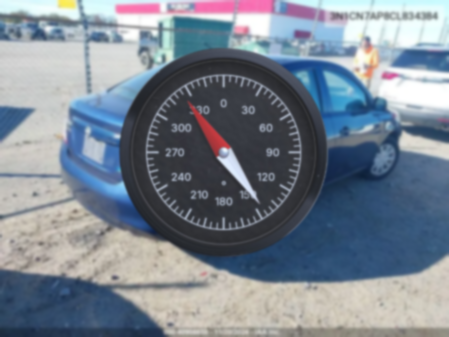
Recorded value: 325 °
